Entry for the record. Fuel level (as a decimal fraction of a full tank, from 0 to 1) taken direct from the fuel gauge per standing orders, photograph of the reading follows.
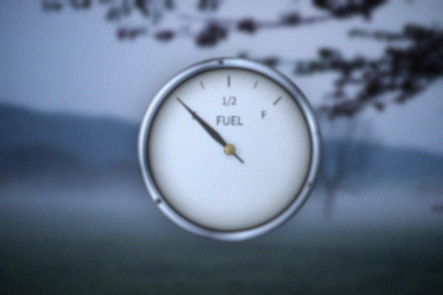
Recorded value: 0
